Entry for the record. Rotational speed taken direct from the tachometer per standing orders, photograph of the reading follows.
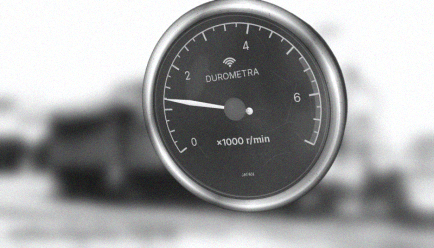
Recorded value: 1250 rpm
